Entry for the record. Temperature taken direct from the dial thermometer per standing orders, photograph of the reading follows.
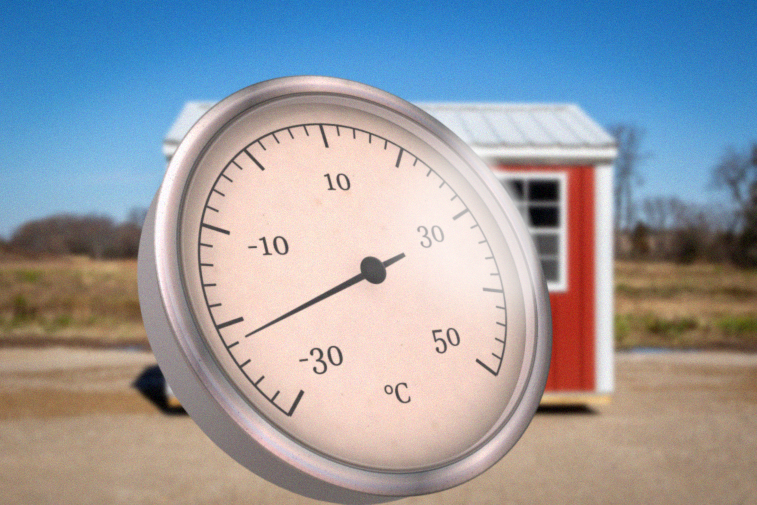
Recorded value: -22 °C
